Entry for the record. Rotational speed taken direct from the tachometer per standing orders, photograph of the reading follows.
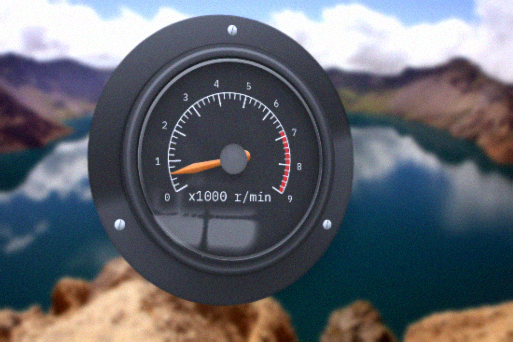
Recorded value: 600 rpm
